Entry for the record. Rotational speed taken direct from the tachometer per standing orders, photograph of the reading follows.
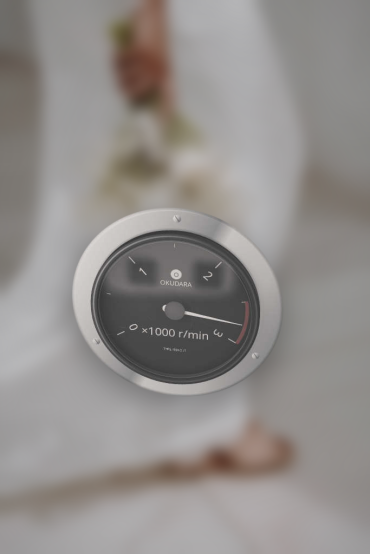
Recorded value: 2750 rpm
